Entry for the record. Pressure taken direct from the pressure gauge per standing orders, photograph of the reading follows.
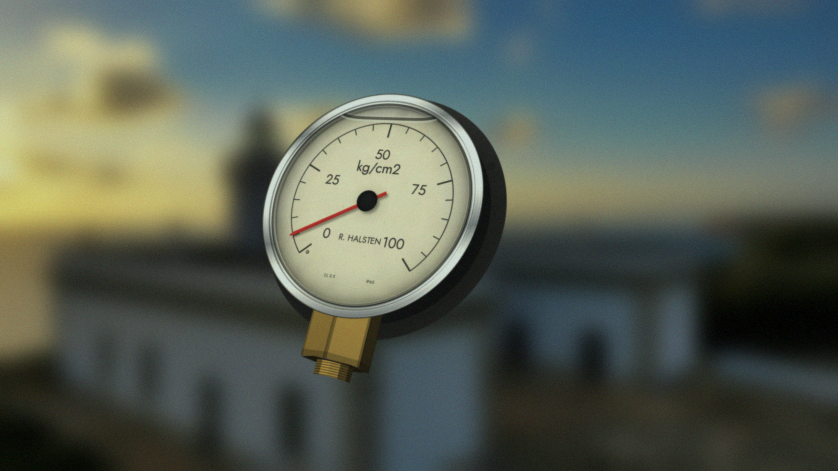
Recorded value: 5 kg/cm²
